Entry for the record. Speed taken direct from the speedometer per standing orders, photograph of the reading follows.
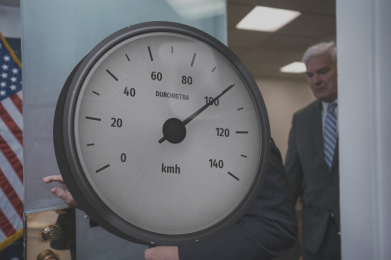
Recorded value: 100 km/h
